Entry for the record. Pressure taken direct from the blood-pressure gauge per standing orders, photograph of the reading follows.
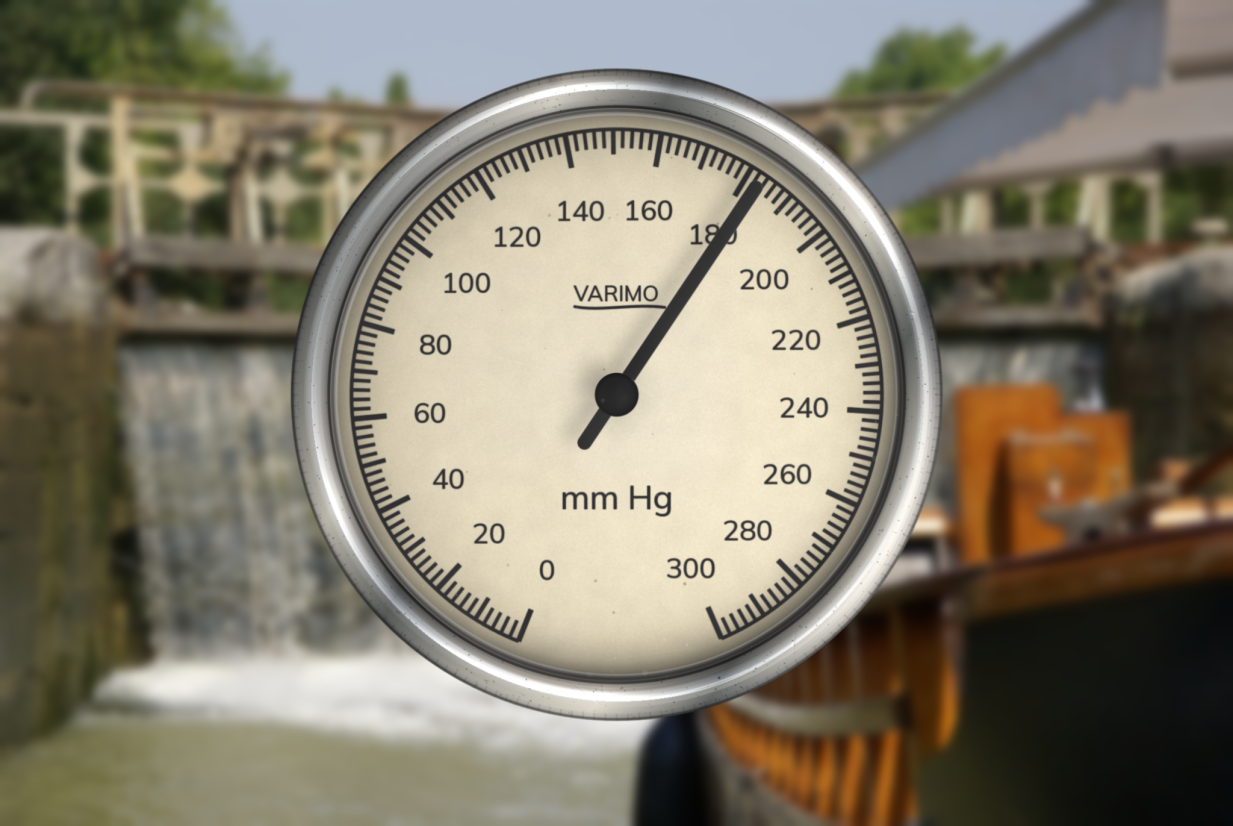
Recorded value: 183 mmHg
